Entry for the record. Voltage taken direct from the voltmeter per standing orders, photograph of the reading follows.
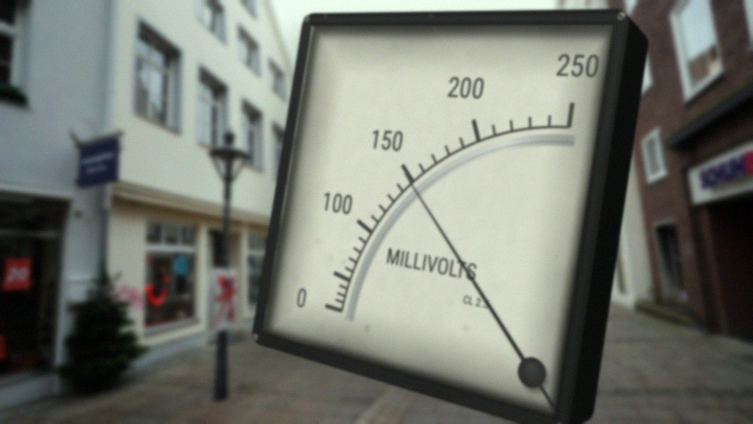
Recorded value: 150 mV
